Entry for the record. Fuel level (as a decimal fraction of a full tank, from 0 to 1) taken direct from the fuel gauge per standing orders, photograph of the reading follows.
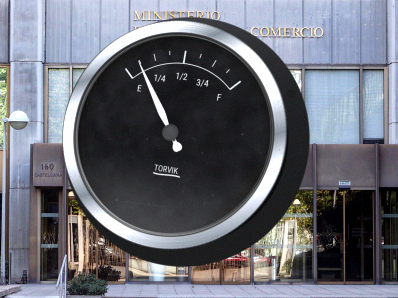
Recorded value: 0.125
